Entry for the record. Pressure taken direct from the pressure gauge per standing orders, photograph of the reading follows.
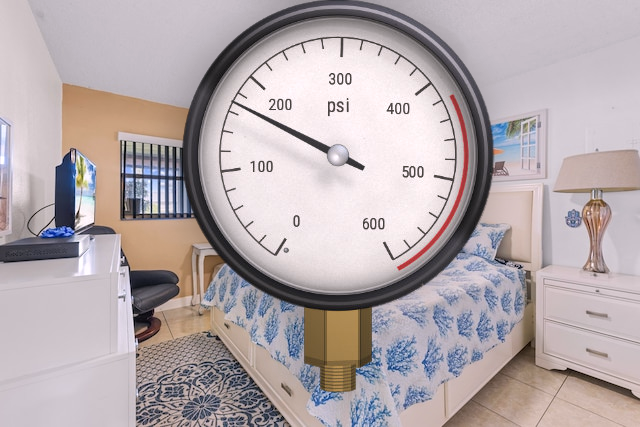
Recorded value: 170 psi
